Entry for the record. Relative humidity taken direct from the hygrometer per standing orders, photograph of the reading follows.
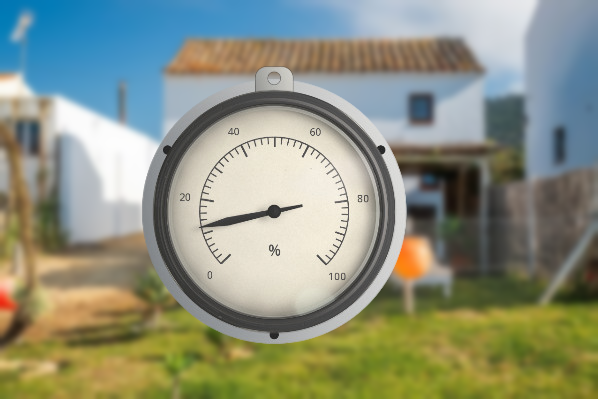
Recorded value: 12 %
